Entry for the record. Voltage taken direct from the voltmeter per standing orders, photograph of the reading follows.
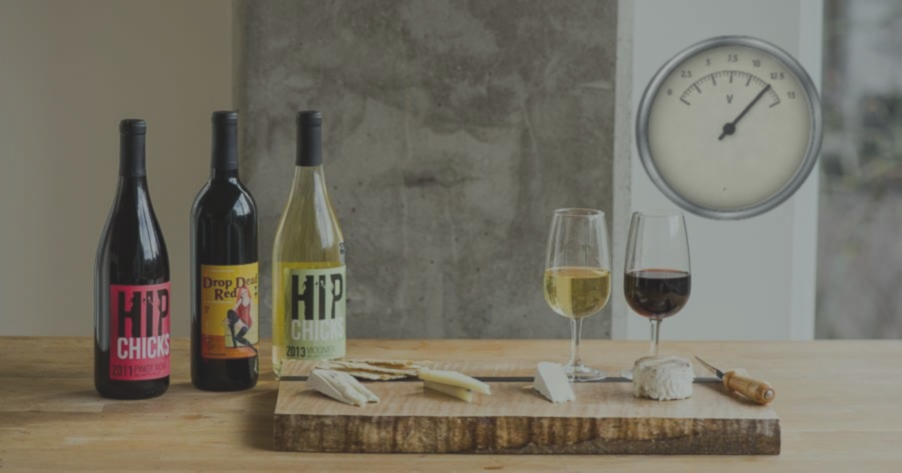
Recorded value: 12.5 V
